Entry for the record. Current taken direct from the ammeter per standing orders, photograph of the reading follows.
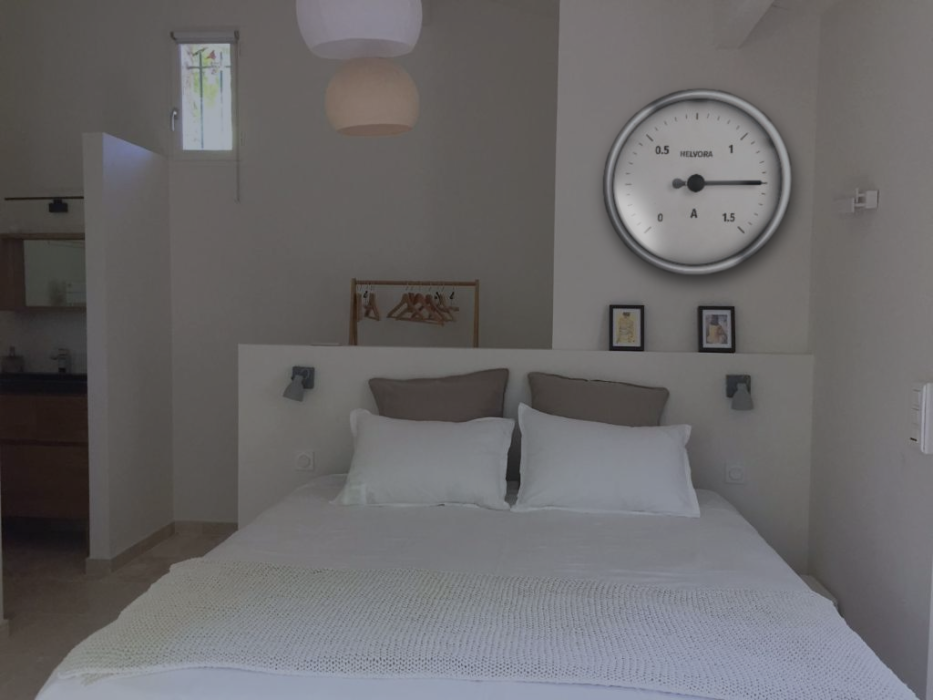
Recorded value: 1.25 A
